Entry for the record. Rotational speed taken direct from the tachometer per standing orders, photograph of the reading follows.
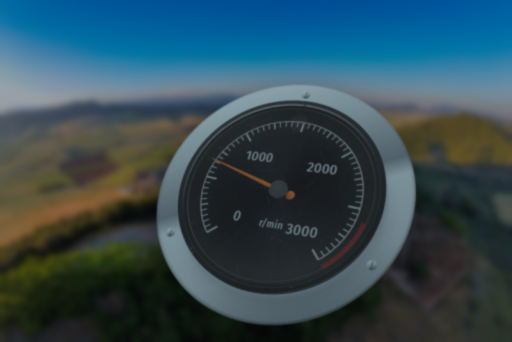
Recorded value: 650 rpm
